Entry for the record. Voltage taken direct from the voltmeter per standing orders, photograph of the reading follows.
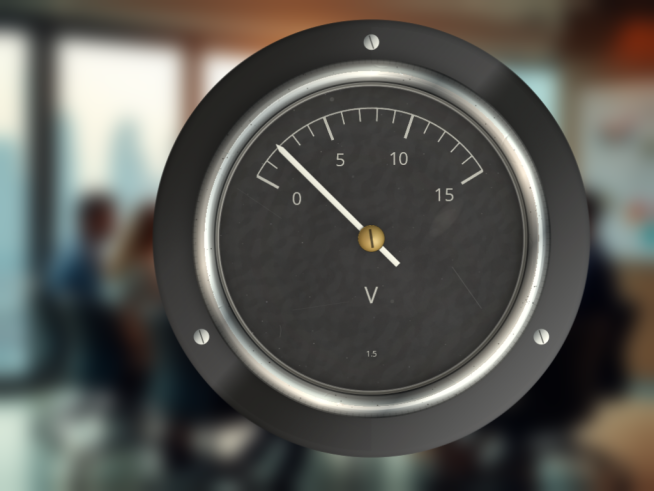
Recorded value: 2 V
